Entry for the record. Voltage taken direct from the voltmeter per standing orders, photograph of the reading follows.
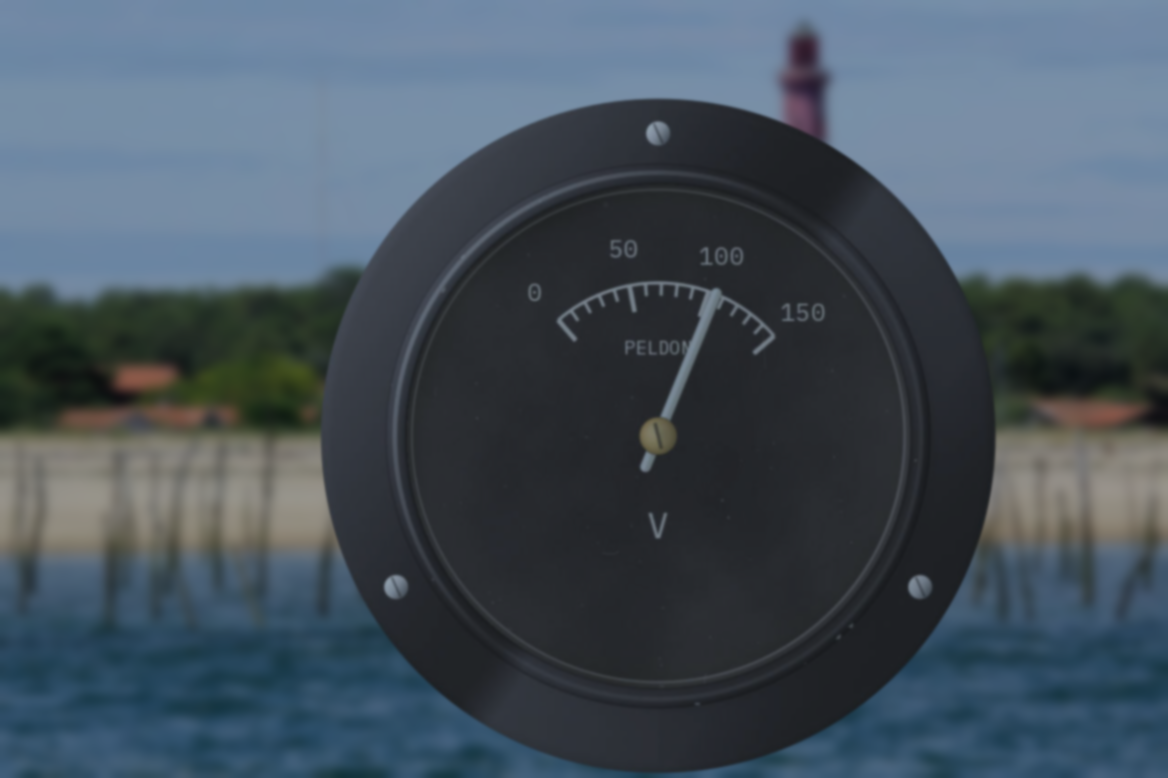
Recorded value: 105 V
